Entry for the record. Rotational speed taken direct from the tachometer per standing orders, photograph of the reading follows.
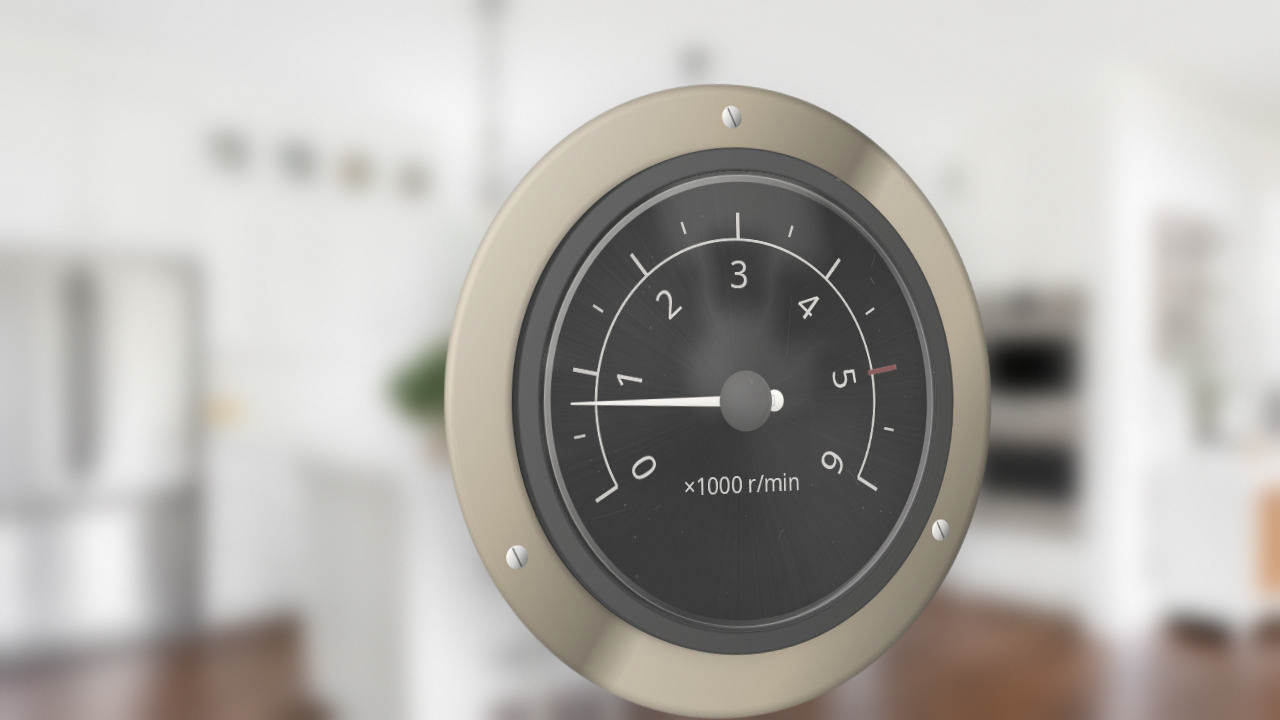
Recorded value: 750 rpm
